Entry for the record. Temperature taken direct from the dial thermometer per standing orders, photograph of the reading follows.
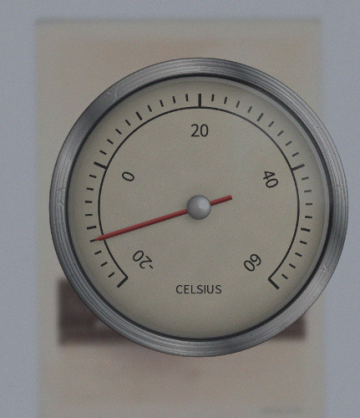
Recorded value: -12 °C
